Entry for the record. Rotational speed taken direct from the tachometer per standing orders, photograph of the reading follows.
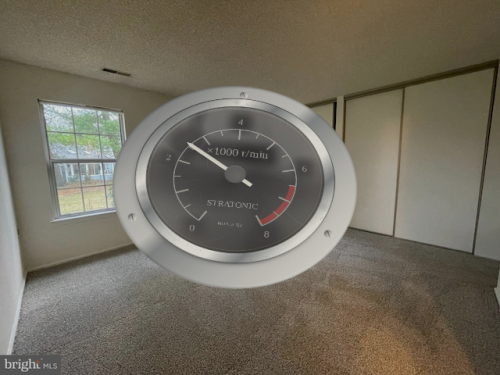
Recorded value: 2500 rpm
